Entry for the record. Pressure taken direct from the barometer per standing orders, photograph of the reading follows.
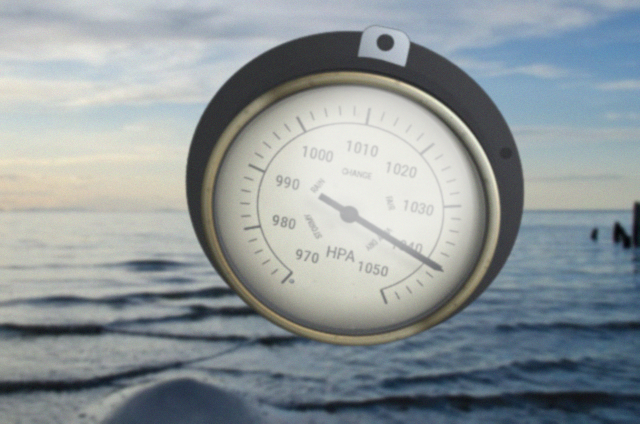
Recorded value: 1040 hPa
